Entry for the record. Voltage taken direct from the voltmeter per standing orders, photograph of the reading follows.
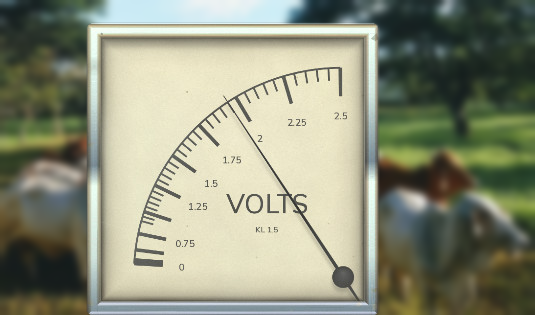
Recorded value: 1.95 V
